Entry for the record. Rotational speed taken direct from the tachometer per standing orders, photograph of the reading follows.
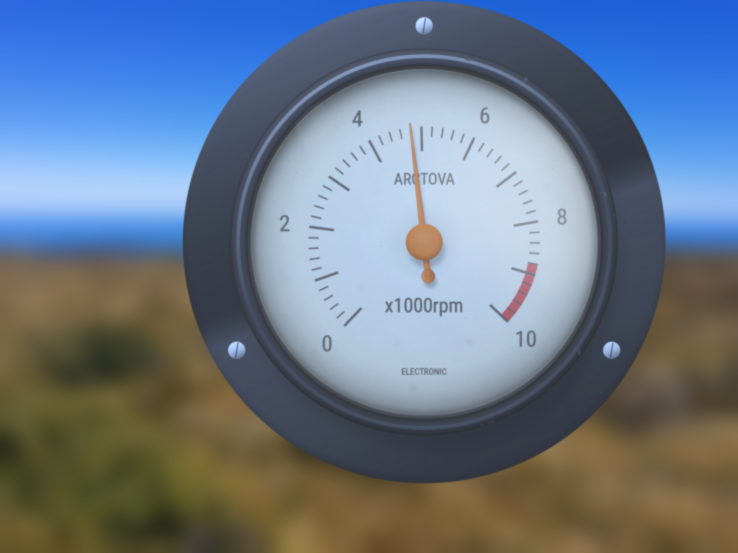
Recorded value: 4800 rpm
